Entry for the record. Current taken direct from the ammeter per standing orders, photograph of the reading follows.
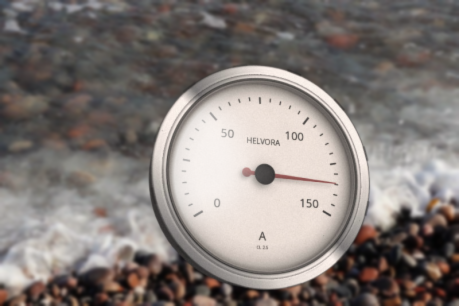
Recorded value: 135 A
